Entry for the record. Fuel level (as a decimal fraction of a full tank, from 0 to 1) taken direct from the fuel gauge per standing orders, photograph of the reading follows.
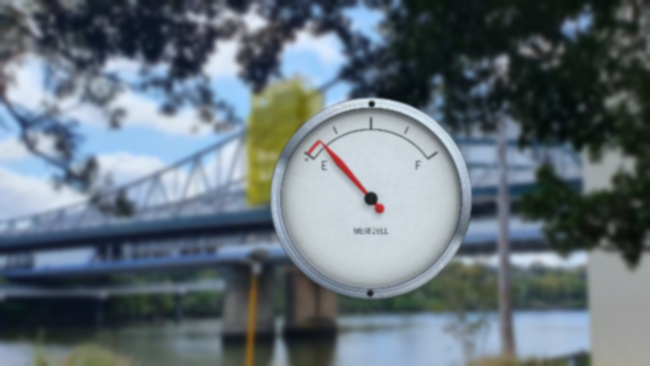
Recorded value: 0.125
